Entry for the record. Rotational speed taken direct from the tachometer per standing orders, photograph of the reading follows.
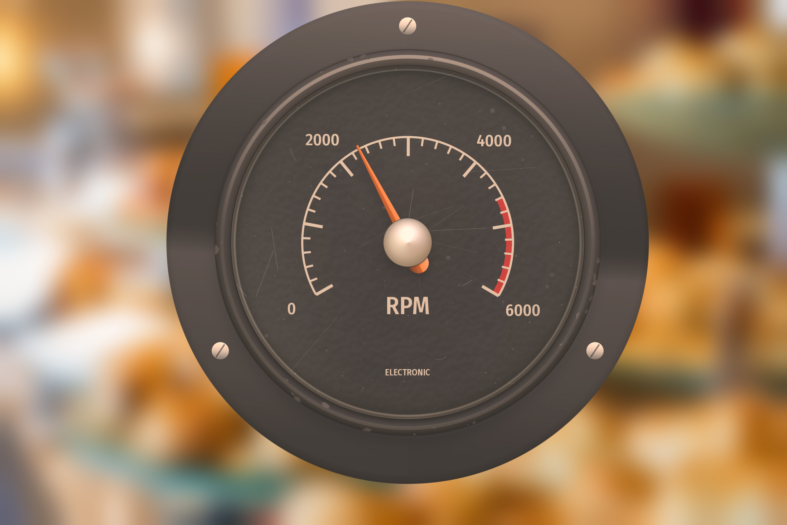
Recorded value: 2300 rpm
